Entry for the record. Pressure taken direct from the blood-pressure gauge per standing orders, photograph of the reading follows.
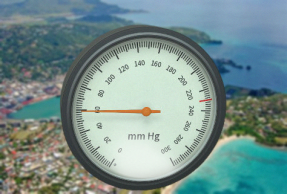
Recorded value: 60 mmHg
